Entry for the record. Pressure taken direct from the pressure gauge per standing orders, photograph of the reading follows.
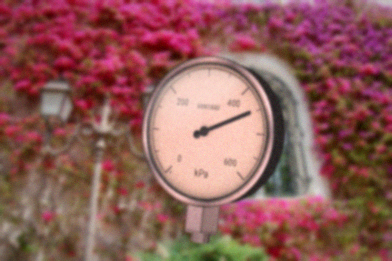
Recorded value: 450 kPa
